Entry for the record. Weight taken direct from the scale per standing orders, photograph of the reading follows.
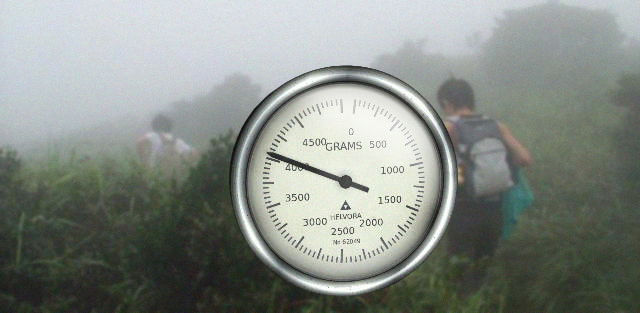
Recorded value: 4050 g
